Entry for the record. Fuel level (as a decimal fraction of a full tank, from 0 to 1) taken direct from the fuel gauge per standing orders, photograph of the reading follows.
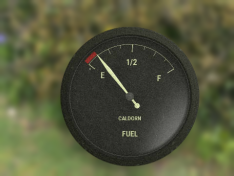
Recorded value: 0.125
